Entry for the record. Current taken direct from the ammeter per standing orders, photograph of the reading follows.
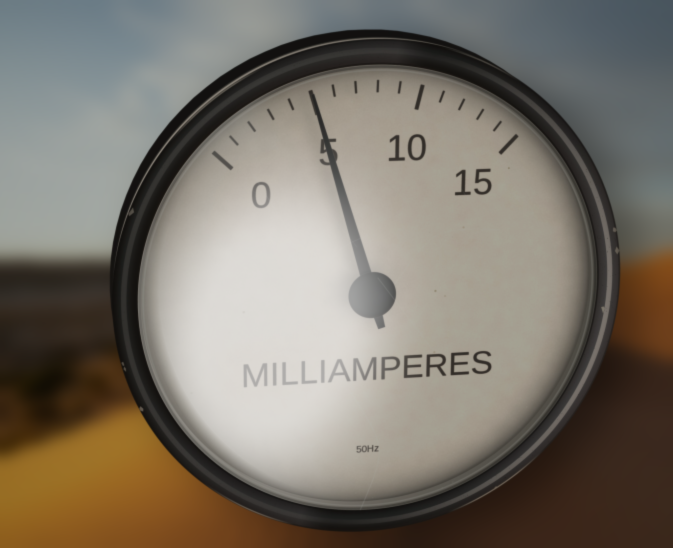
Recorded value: 5 mA
